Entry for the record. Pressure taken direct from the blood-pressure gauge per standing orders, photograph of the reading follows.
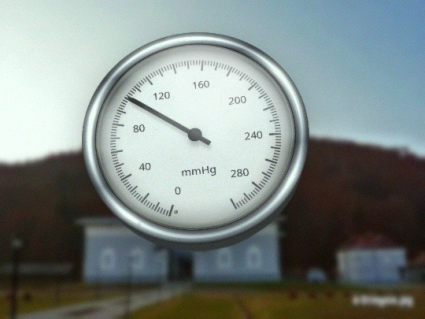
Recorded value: 100 mmHg
